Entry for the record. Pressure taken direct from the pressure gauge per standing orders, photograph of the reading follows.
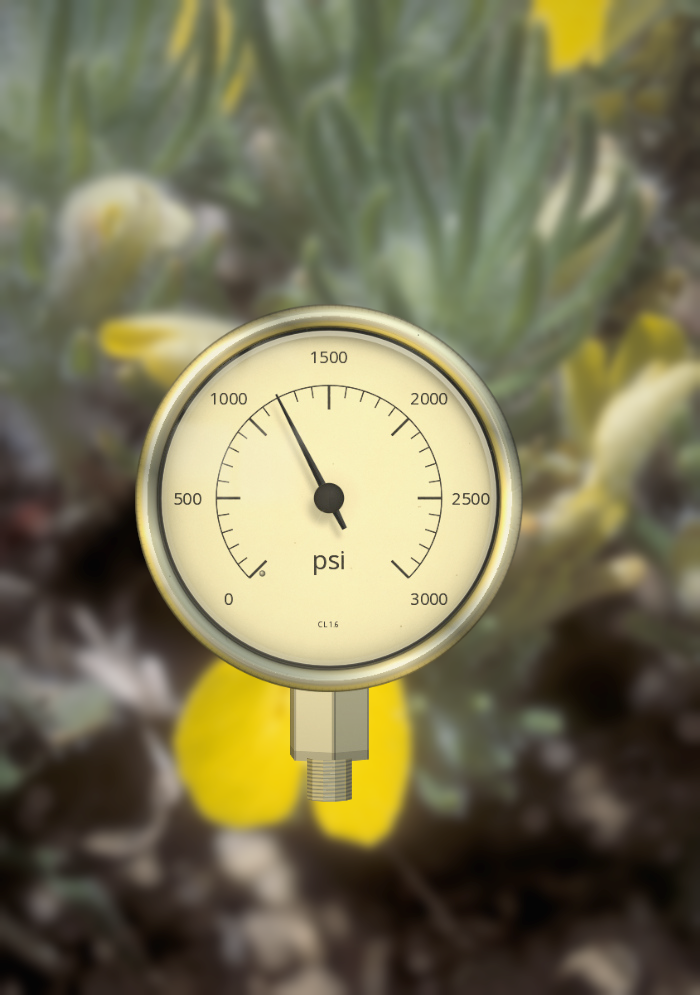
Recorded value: 1200 psi
